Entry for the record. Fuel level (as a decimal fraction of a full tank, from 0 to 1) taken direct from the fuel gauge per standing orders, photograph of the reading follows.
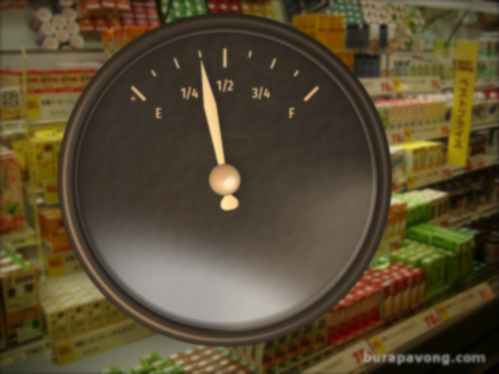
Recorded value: 0.375
